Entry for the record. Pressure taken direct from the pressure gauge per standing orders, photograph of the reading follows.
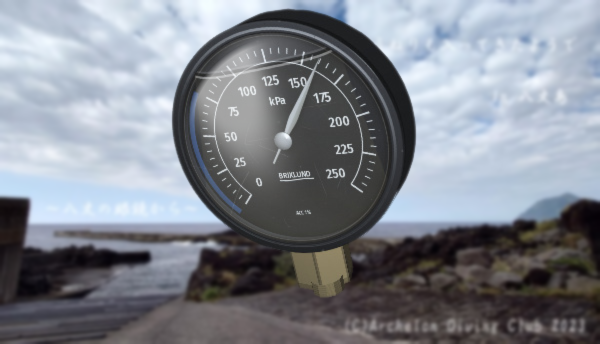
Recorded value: 160 kPa
